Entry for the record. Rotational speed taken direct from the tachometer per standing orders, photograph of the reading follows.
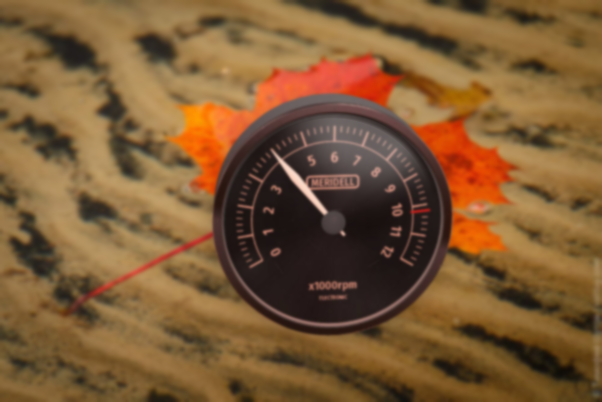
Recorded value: 4000 rpm
